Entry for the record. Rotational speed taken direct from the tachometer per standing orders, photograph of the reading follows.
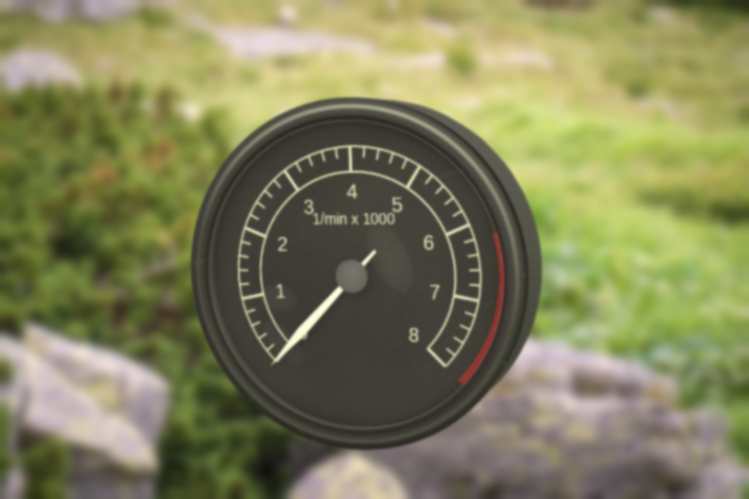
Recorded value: 0 rpm
